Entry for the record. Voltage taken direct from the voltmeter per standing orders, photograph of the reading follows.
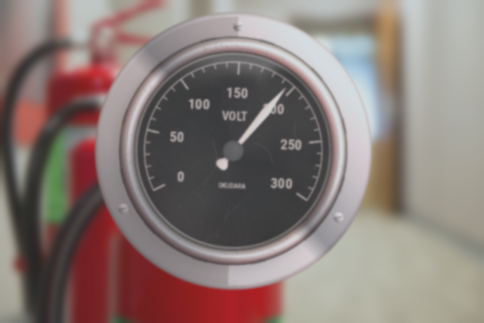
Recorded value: 195 V
